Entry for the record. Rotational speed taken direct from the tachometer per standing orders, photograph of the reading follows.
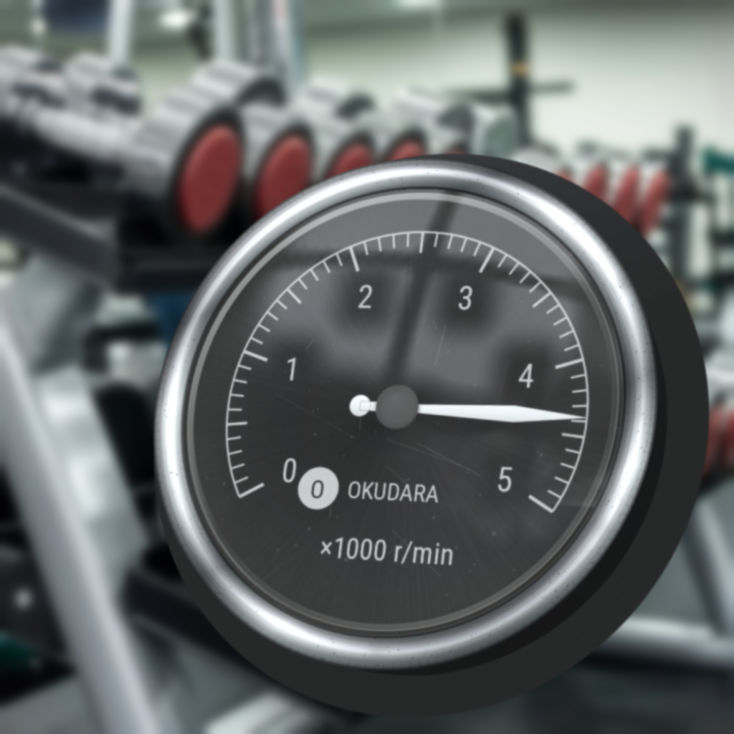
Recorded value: 4400 rpm
